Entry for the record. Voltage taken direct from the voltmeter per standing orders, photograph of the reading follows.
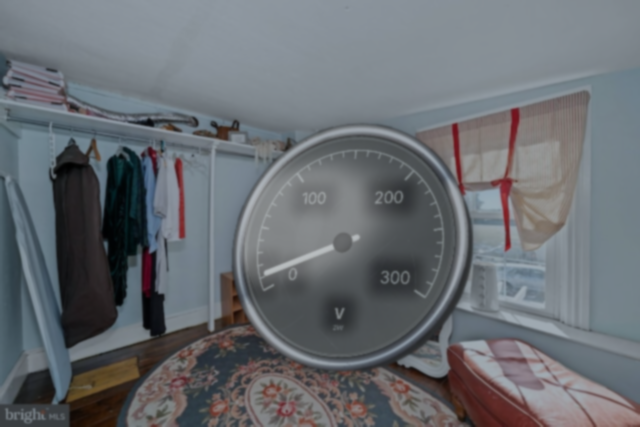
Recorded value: 10 V
